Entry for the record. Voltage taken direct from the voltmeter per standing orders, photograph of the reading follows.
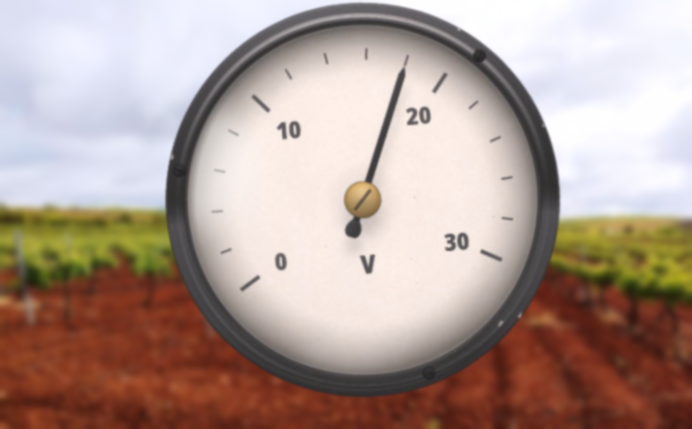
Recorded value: 18 V
